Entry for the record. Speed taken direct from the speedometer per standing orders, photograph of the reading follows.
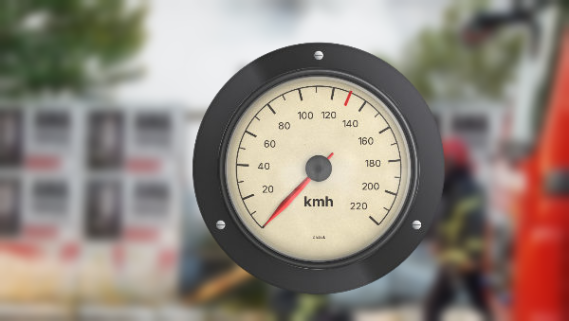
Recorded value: 0 km/h
